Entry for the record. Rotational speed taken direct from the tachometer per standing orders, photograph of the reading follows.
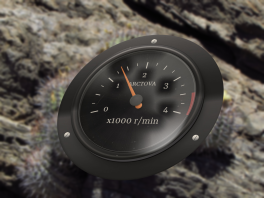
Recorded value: 1375 rpm
